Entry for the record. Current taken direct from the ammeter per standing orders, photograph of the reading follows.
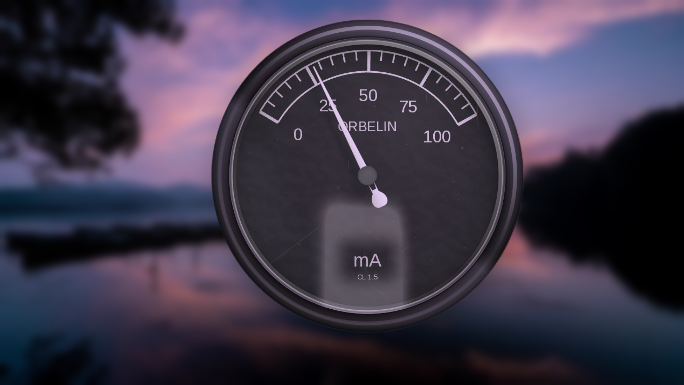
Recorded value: 27.5 mA
